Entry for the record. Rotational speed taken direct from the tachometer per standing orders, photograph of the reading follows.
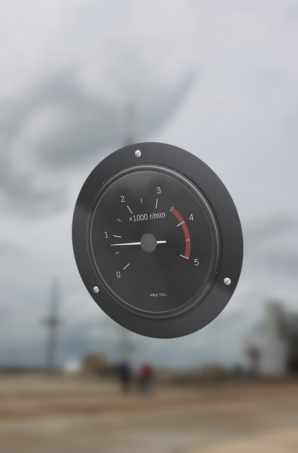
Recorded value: 750 rpm
